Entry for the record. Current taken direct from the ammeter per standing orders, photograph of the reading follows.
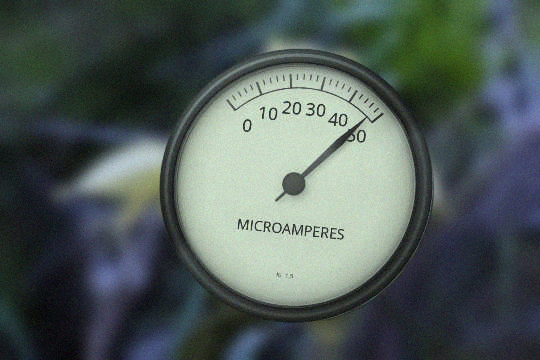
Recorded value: 48 µA
